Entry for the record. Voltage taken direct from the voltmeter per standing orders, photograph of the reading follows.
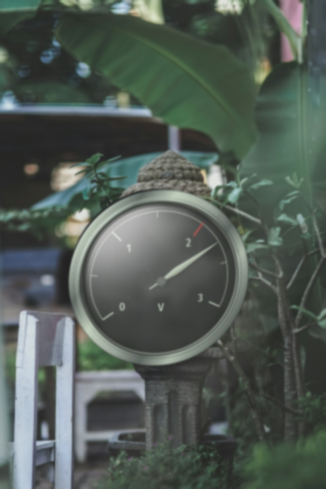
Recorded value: 2.25 V
